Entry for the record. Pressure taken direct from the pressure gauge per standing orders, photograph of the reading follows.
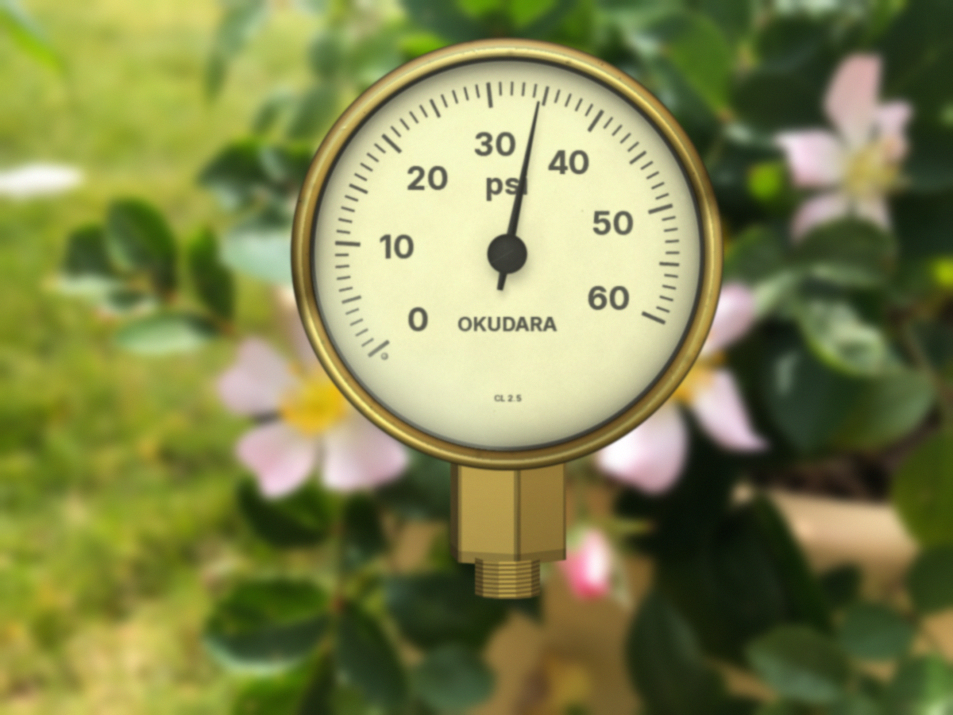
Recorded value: 34.5 psi
